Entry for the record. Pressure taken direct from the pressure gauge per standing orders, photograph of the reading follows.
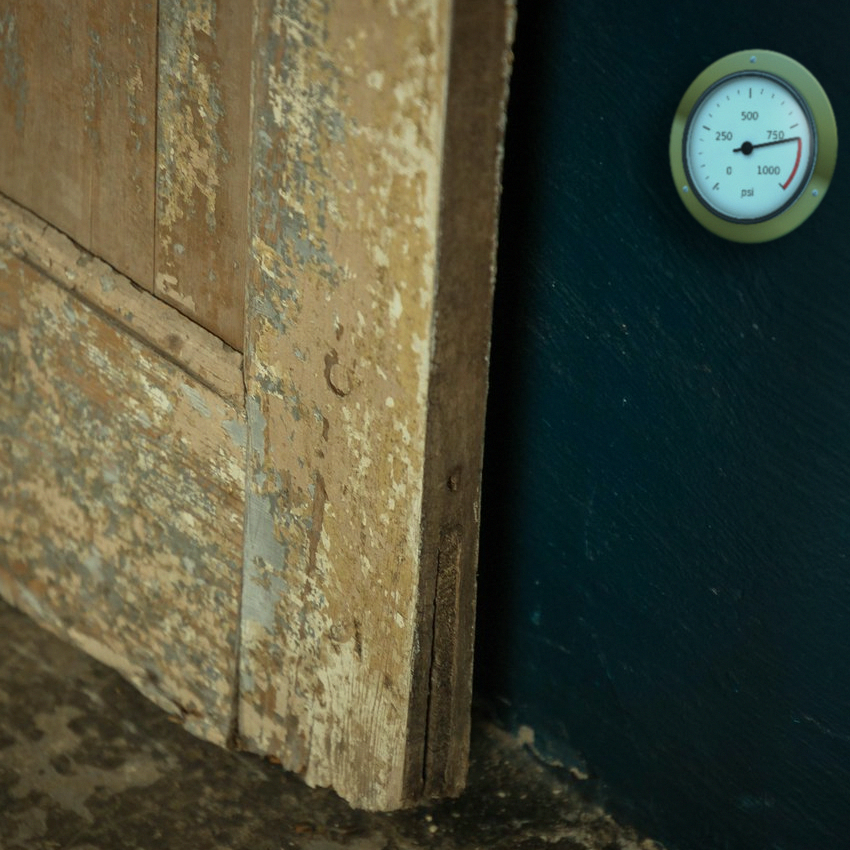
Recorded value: 800 psi
